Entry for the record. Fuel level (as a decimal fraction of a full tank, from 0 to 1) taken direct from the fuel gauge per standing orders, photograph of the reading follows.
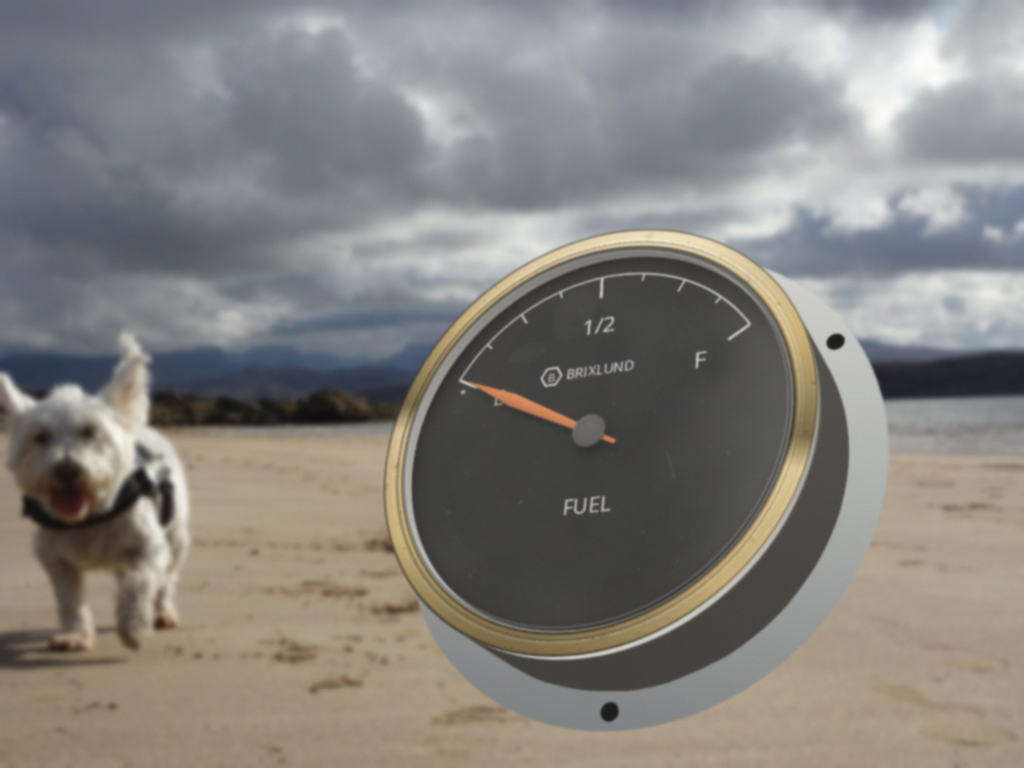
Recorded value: 0
